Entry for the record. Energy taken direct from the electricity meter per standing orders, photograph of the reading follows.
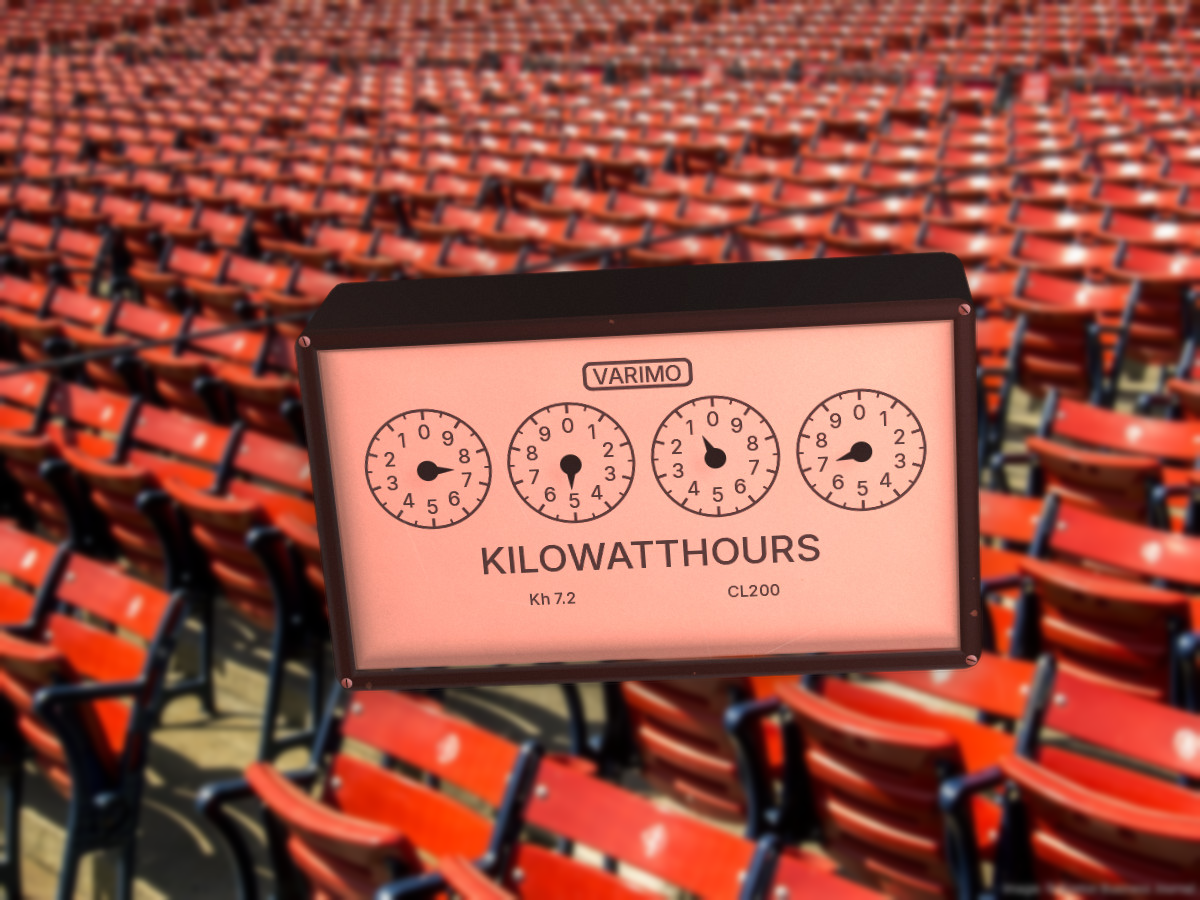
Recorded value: 7507 kWh
